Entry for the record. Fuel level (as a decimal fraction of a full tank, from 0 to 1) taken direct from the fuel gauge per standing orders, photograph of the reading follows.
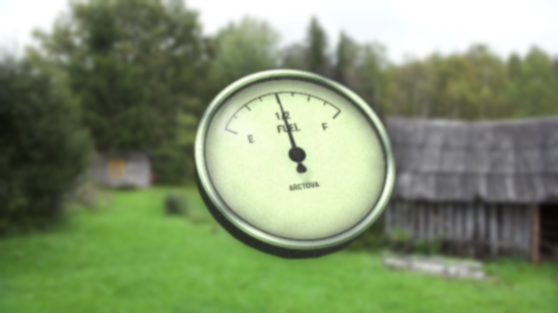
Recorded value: 0.5
